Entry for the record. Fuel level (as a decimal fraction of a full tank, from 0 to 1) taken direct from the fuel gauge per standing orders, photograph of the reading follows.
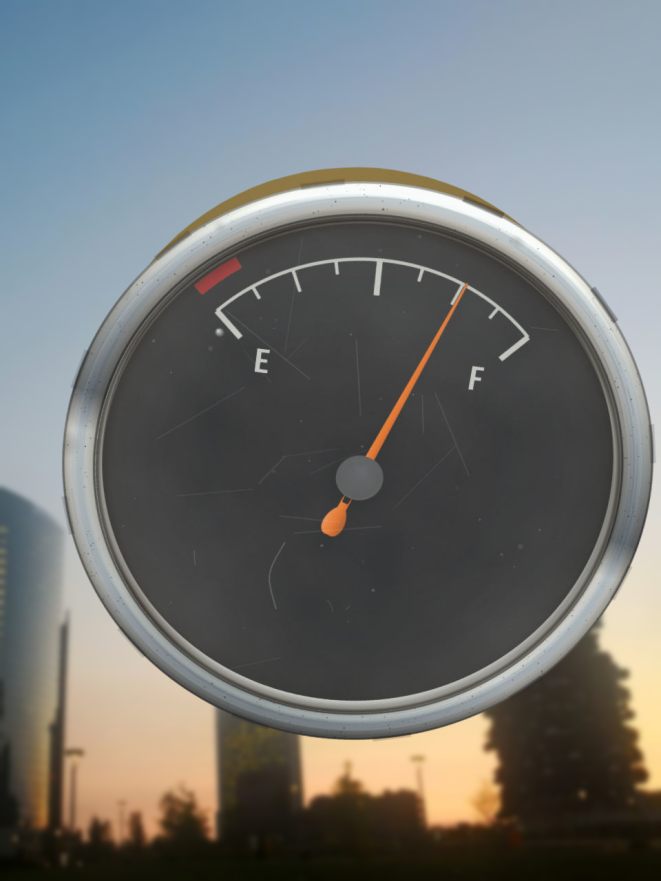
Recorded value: 0.75
